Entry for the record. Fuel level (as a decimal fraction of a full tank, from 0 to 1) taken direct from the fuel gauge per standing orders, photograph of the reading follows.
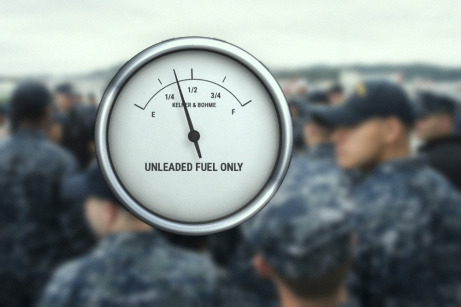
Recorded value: 0.375
